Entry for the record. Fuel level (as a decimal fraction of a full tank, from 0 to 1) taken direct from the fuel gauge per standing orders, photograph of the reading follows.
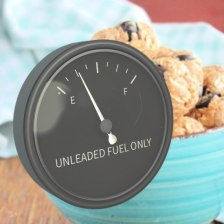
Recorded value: 0.25
